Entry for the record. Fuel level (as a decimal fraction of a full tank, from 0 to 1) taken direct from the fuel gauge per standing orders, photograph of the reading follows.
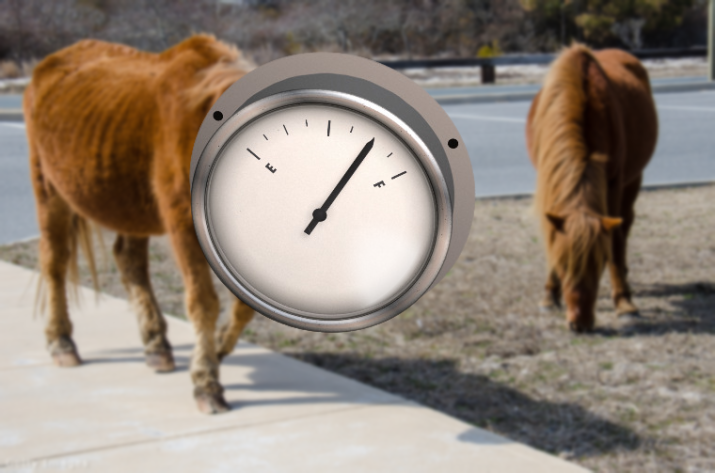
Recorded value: 0.75
